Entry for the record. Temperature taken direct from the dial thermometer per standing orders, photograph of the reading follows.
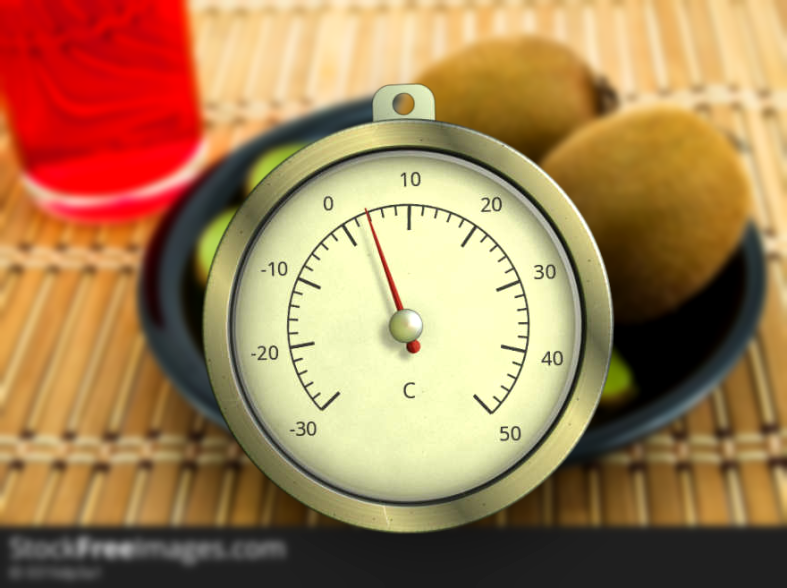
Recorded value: 4 °C
